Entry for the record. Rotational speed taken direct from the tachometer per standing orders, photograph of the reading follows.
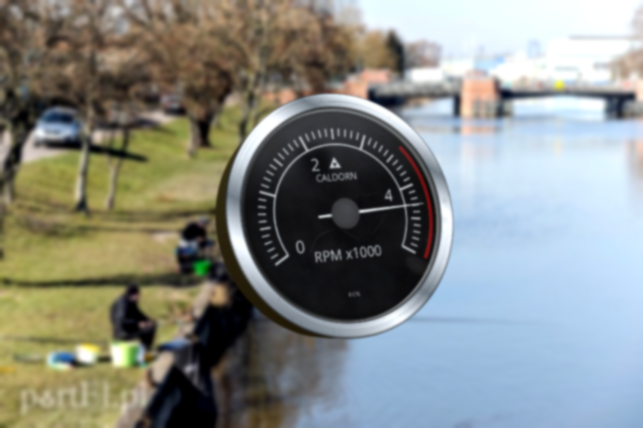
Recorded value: 4300 rpm
